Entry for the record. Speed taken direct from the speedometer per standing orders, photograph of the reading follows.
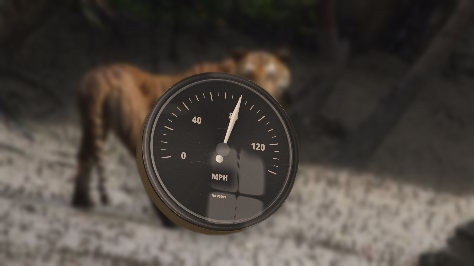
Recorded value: 80 mph
